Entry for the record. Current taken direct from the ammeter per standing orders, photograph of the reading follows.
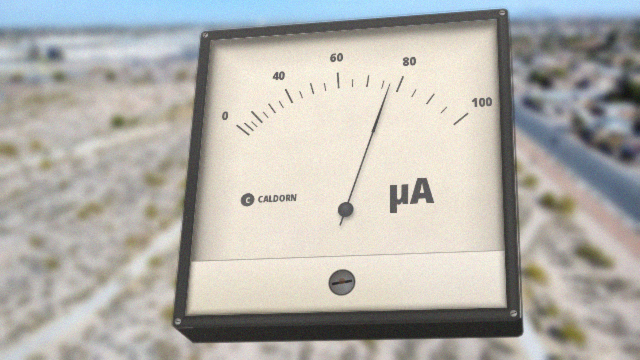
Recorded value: 77.5 µA
